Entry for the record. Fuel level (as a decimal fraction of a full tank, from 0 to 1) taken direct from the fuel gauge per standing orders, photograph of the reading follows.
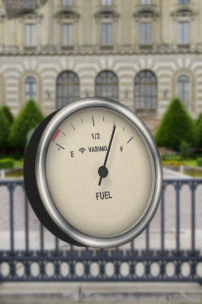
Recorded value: 0.75
